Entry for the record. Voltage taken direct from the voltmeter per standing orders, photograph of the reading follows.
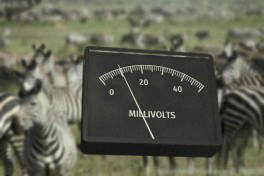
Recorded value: 10 mV
